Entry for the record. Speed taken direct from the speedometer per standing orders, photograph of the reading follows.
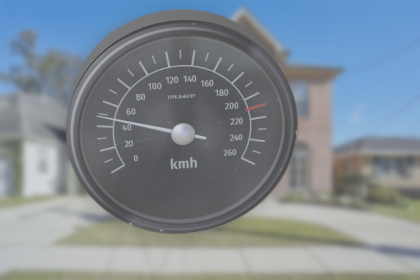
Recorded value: 50 km/h
